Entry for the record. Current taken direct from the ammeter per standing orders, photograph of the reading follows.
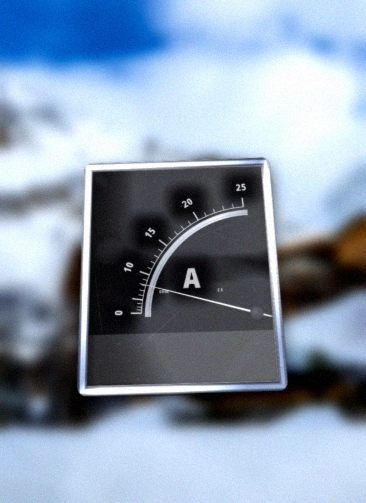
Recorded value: 8 A
